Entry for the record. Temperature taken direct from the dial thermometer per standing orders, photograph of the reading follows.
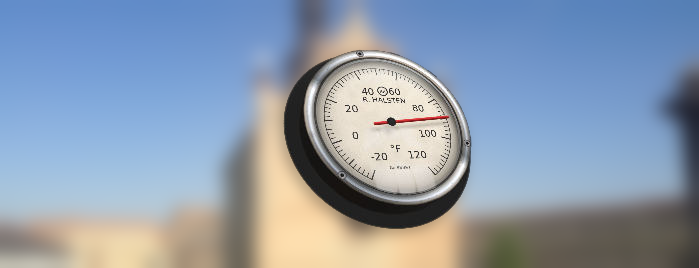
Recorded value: 90 °F
